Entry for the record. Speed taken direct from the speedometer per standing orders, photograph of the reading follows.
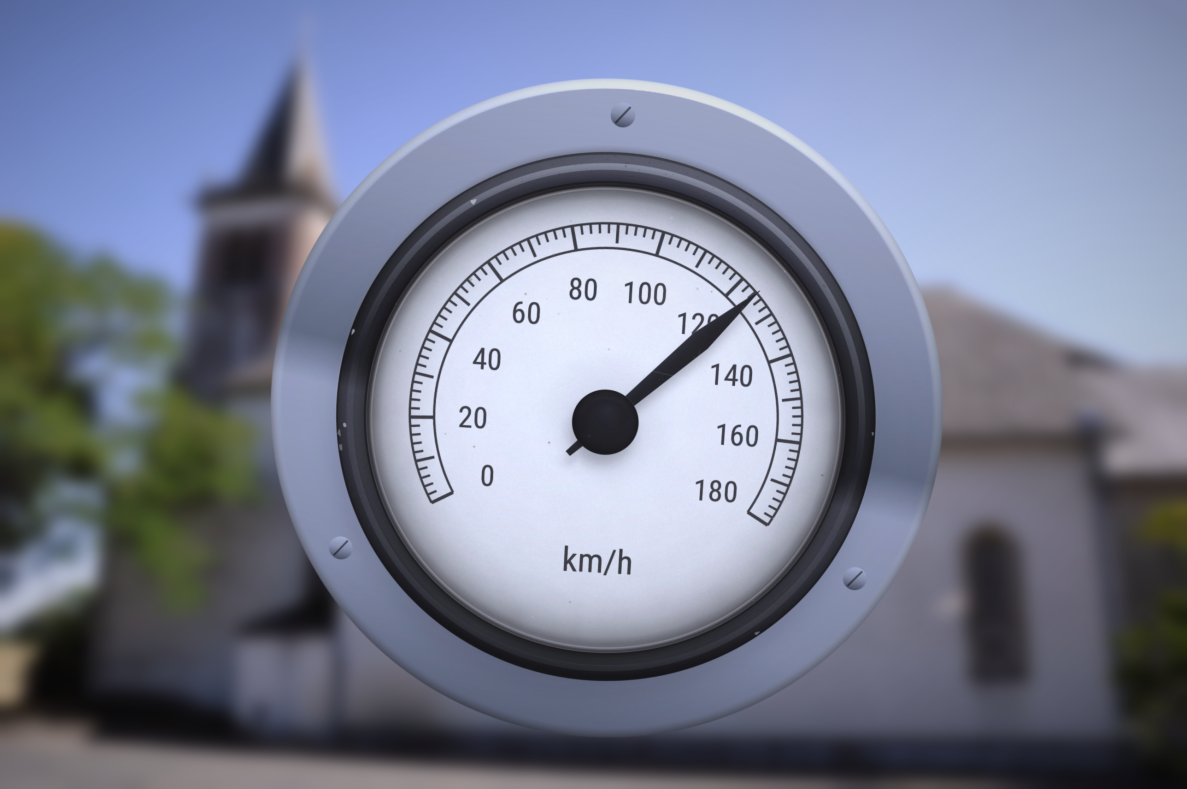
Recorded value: 124 km/h
